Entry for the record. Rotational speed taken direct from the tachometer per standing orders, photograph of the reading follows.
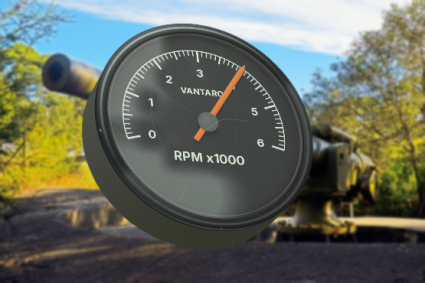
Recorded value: 4000 rpm
